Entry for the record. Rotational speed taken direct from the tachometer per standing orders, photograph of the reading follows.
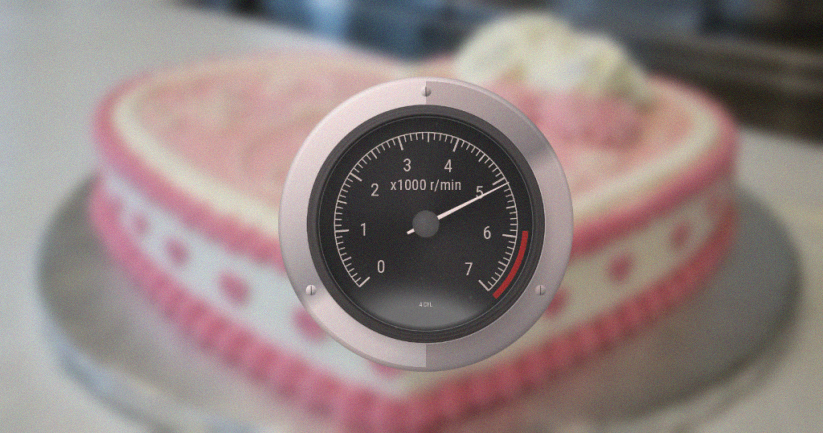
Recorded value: 5100 rpm
